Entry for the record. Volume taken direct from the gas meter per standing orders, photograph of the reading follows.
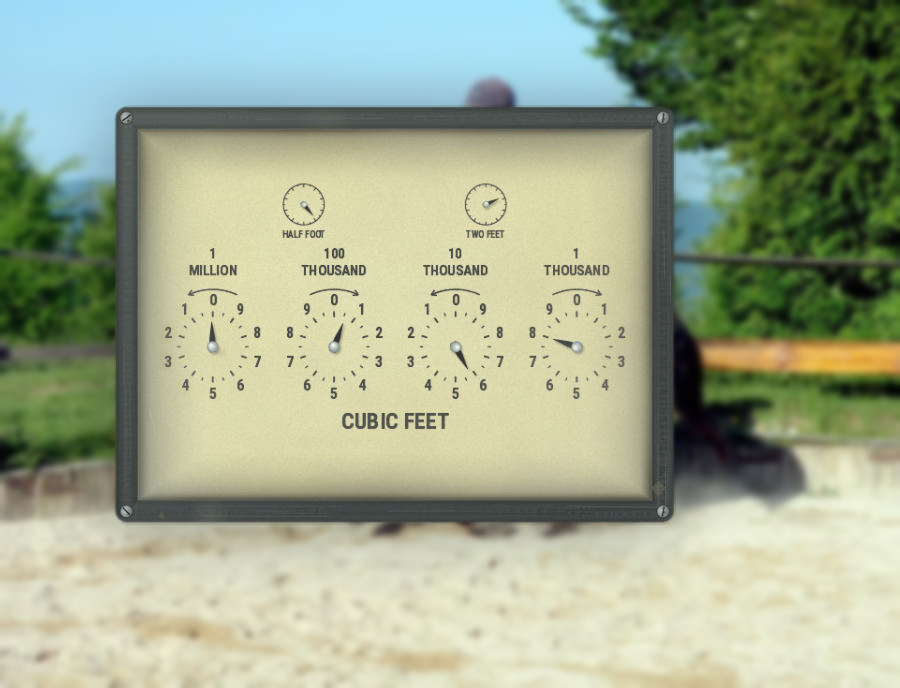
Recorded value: 5800 ft³
